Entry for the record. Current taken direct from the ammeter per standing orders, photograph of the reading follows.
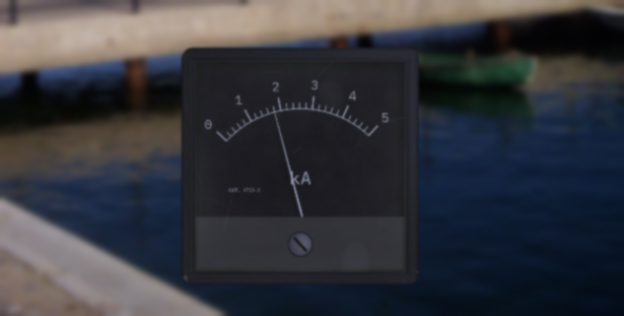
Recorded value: 1.8 kA
